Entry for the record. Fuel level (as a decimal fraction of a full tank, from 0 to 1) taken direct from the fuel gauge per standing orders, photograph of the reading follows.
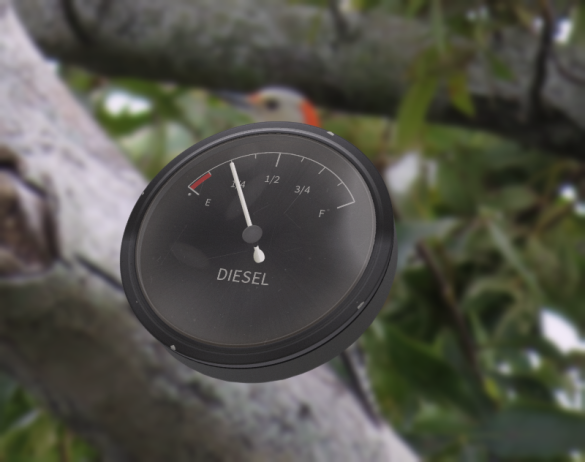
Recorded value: 0.25
